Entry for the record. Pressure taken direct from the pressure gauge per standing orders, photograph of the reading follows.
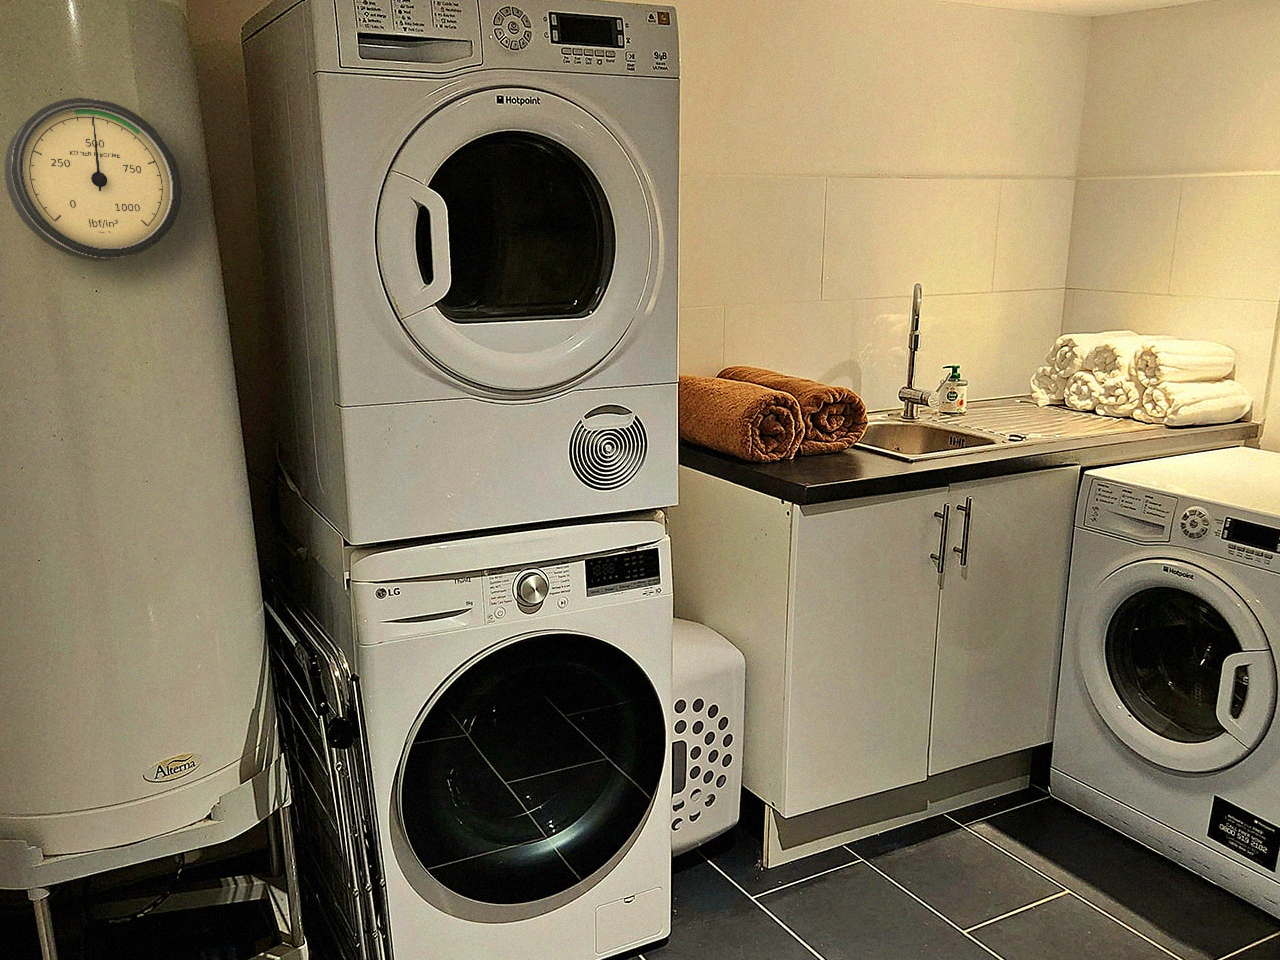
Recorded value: 500 psi
